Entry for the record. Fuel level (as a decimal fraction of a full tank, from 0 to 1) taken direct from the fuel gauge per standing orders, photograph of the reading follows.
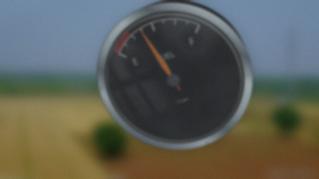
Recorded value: 0.375
